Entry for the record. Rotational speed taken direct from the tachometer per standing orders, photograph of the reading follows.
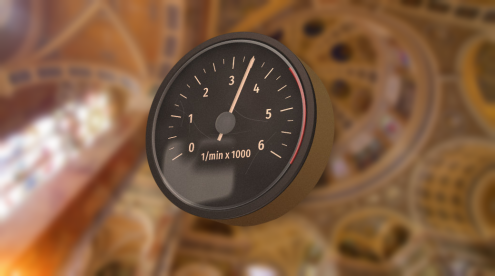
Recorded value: 3500 rpm
